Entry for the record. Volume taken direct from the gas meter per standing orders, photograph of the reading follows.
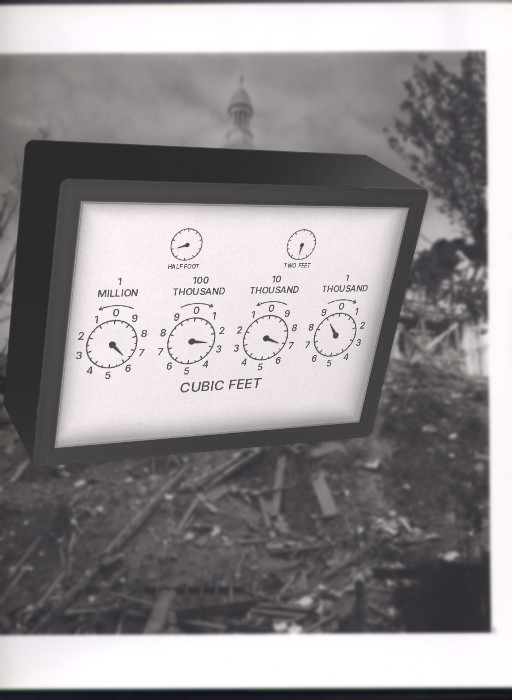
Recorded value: 626900 ft³
